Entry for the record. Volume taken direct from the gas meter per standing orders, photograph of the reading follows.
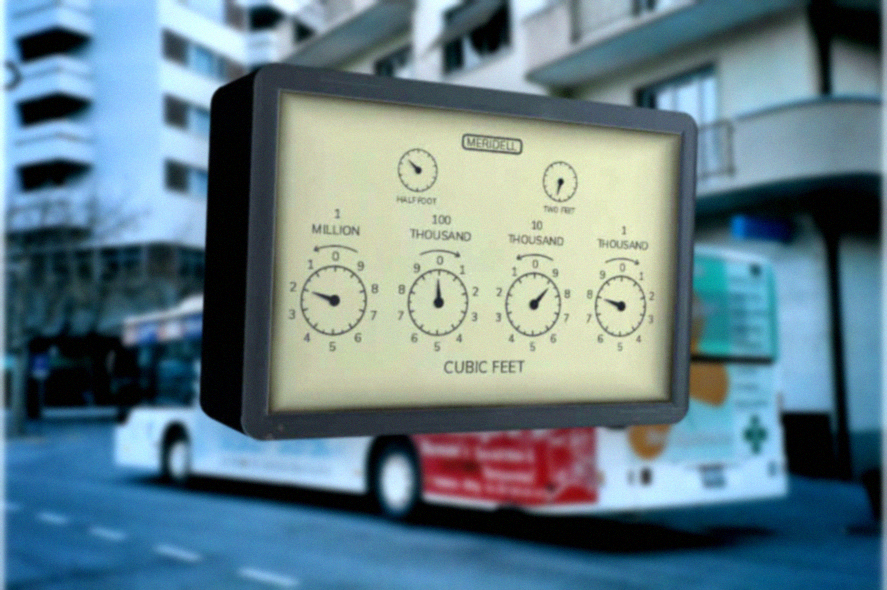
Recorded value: 198800 ft³
